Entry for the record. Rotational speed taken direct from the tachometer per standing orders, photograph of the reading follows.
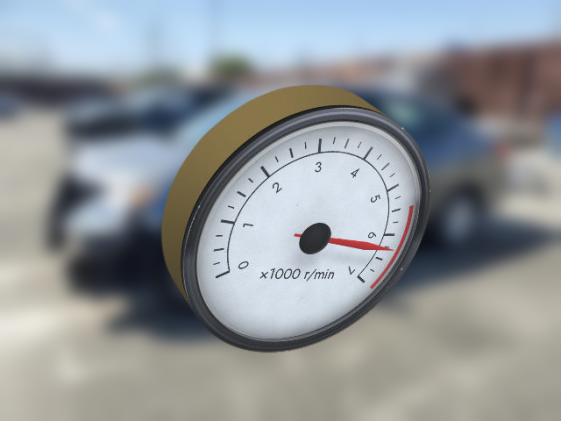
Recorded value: 6250 rpm
